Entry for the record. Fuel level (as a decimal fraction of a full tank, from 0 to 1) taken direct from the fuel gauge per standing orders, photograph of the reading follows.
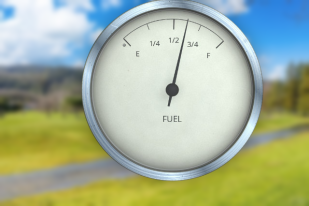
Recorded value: 0.625
